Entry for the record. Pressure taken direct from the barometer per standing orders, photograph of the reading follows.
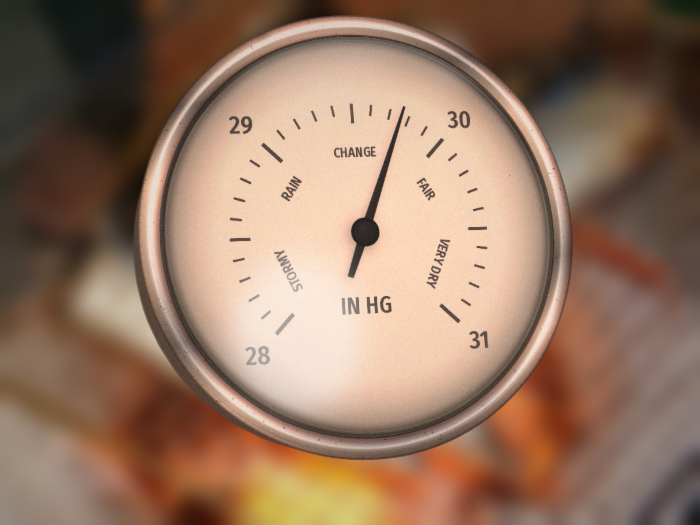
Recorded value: 29.75 inHg
